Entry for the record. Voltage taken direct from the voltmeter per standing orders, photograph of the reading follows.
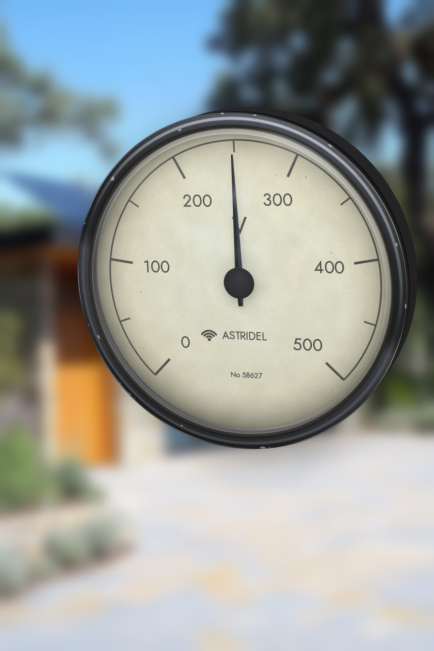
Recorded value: 250 V
